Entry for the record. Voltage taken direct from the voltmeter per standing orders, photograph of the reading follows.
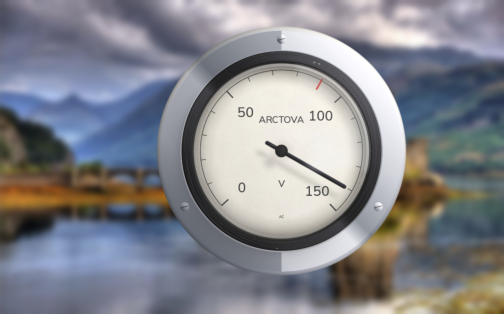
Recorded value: 140 V
